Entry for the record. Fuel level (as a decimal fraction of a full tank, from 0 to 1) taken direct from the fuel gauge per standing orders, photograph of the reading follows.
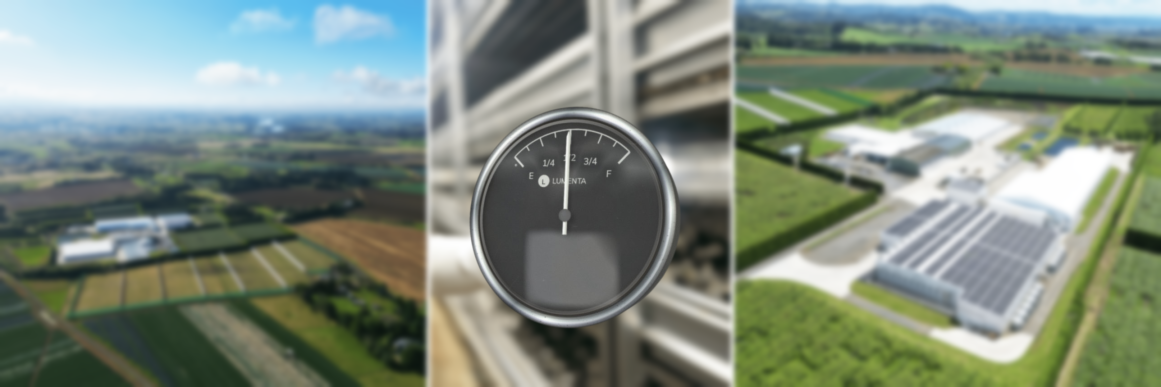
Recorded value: 0.5
